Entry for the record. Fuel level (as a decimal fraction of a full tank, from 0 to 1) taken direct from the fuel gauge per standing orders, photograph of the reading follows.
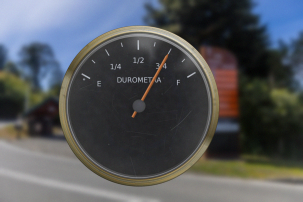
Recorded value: 0.75
